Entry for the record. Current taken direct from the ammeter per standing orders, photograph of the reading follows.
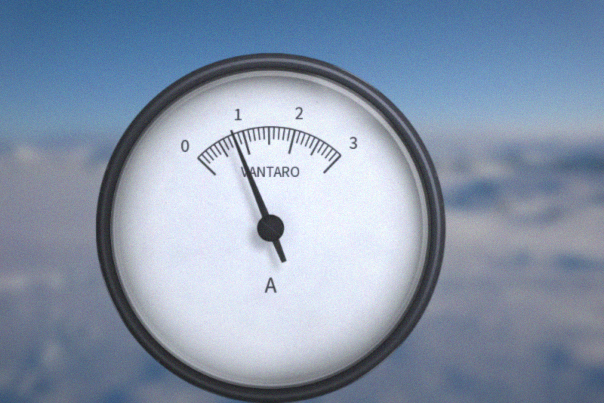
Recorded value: 0.8 A
